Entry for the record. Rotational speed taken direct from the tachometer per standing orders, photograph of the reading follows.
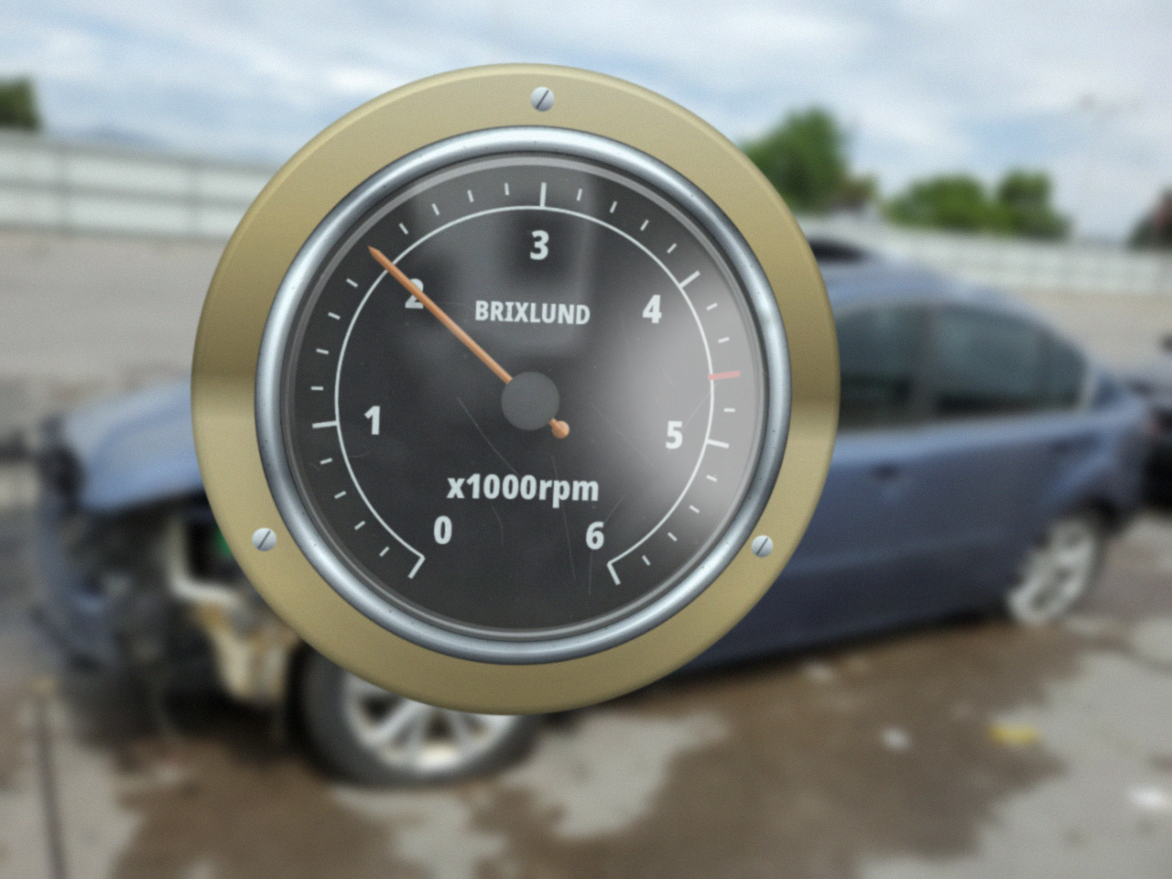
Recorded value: 2000 rpm
